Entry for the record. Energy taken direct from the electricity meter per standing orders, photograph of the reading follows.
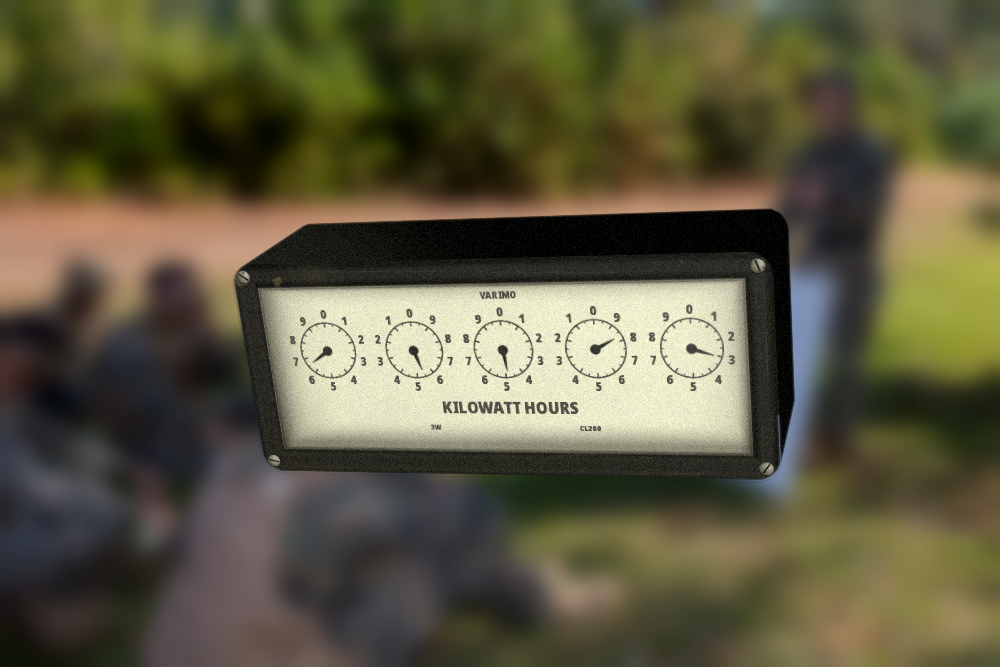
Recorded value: 65483 kWh
